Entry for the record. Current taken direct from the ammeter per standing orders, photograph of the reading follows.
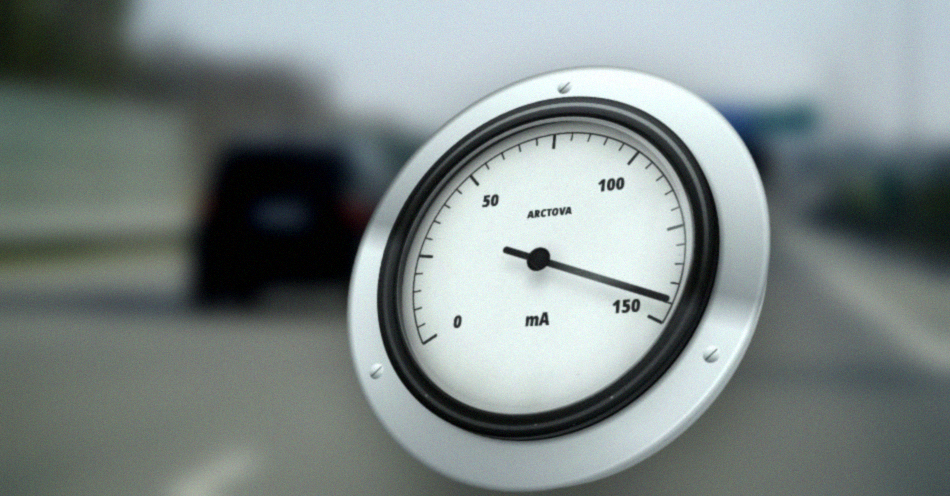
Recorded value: 145 mA
